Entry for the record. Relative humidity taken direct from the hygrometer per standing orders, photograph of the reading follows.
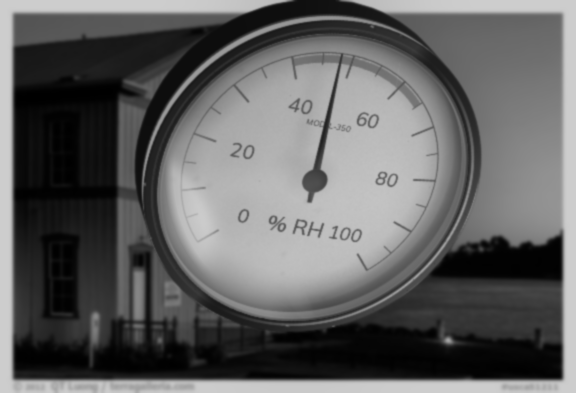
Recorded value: 47.5 %
